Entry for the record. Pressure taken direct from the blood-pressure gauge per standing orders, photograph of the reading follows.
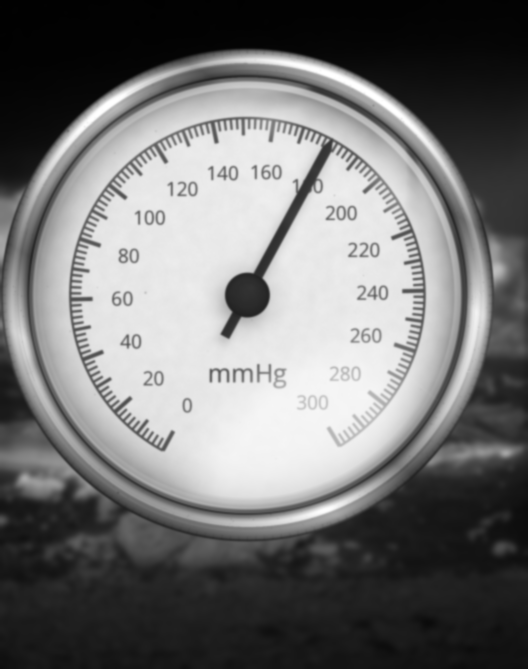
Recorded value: 180 mmHg
